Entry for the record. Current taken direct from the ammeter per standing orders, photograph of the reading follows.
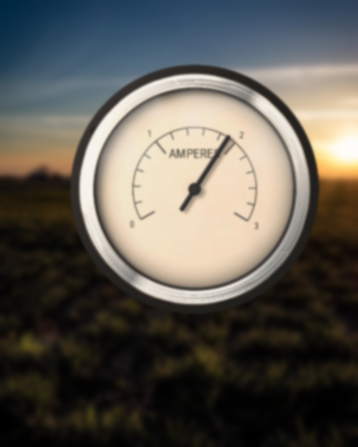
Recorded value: 1.9 A
